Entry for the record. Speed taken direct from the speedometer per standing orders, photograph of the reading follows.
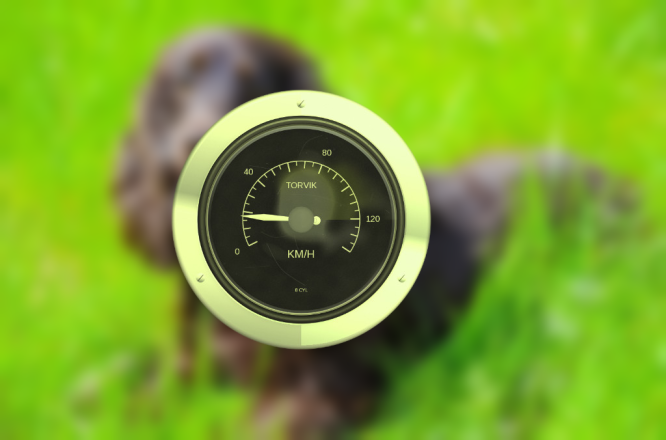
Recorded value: 17.5 km/h
